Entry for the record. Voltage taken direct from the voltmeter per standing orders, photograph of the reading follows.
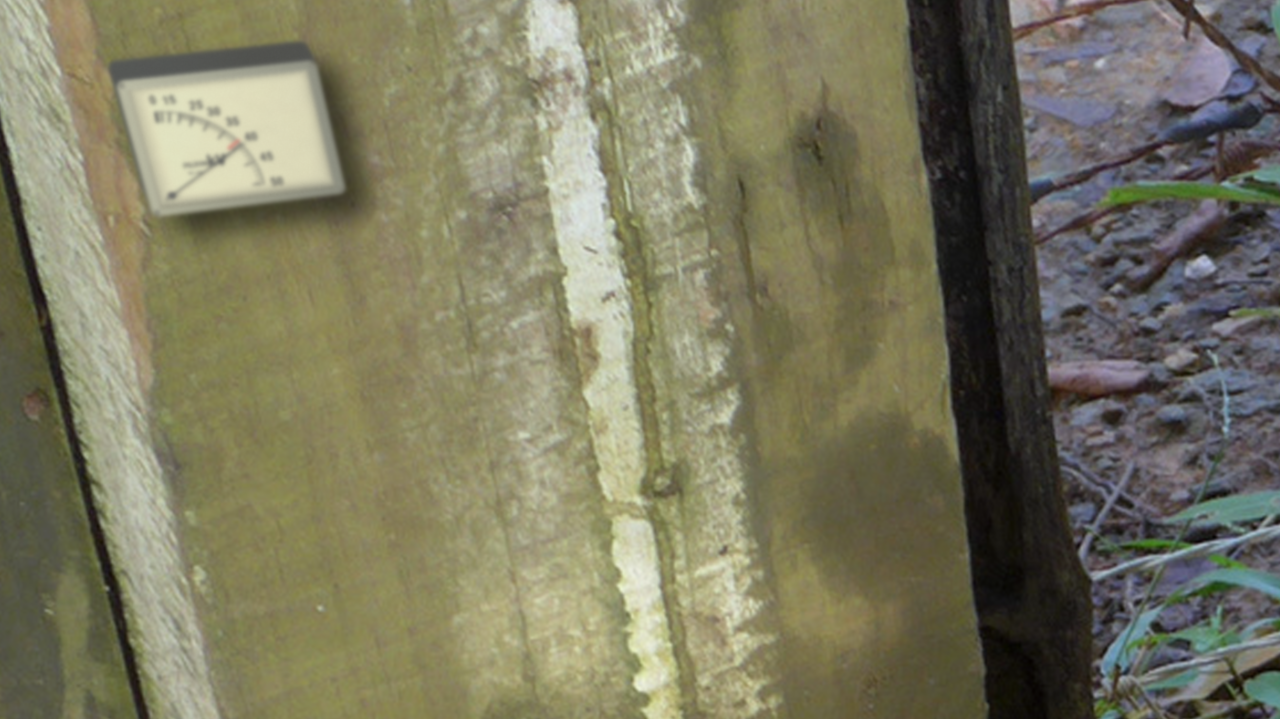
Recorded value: 40 kV
